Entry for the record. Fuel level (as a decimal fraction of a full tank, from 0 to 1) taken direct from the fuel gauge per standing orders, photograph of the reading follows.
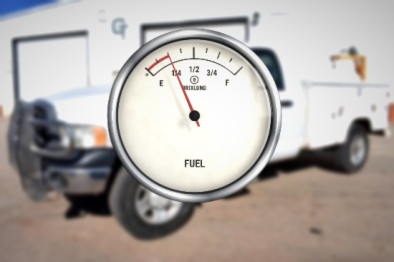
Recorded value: 0.25
